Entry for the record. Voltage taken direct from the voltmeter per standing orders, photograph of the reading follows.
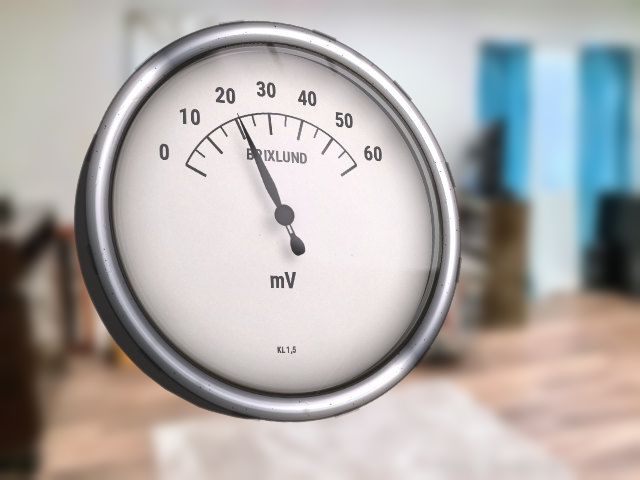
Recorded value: 20 mV
